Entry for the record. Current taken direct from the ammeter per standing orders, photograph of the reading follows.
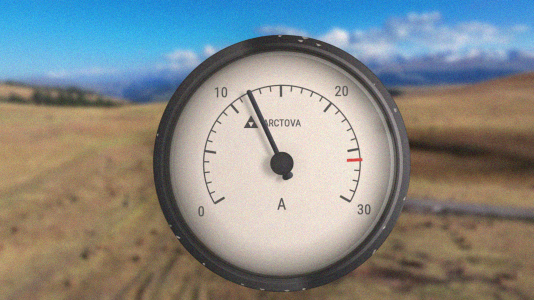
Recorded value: 12 A
